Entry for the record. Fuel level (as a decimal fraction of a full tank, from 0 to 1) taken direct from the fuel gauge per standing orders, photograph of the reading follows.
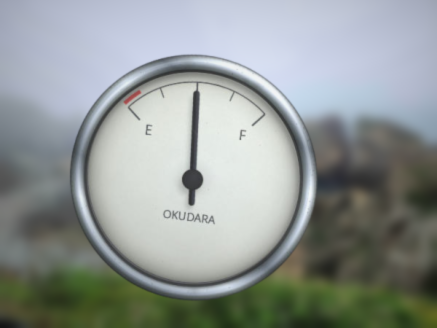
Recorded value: 0.5
